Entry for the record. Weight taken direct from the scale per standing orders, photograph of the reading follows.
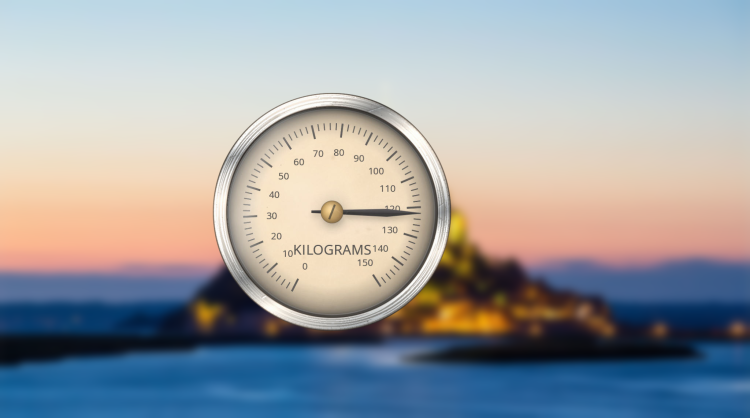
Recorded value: 122 kg
